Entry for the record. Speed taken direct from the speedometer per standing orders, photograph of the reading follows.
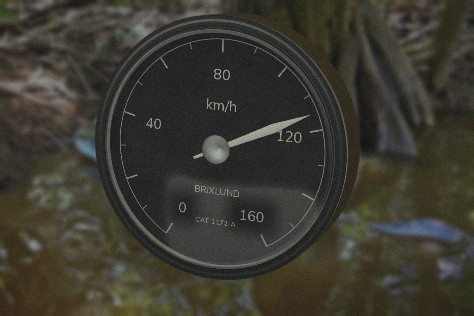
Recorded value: 115 km/h
